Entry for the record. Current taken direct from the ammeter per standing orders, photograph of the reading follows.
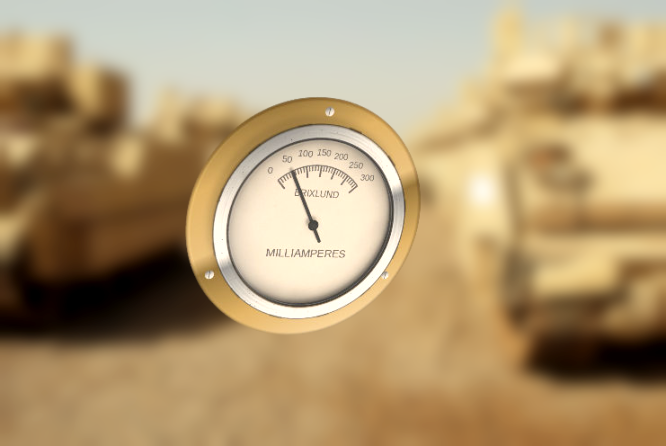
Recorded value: 50 mA
